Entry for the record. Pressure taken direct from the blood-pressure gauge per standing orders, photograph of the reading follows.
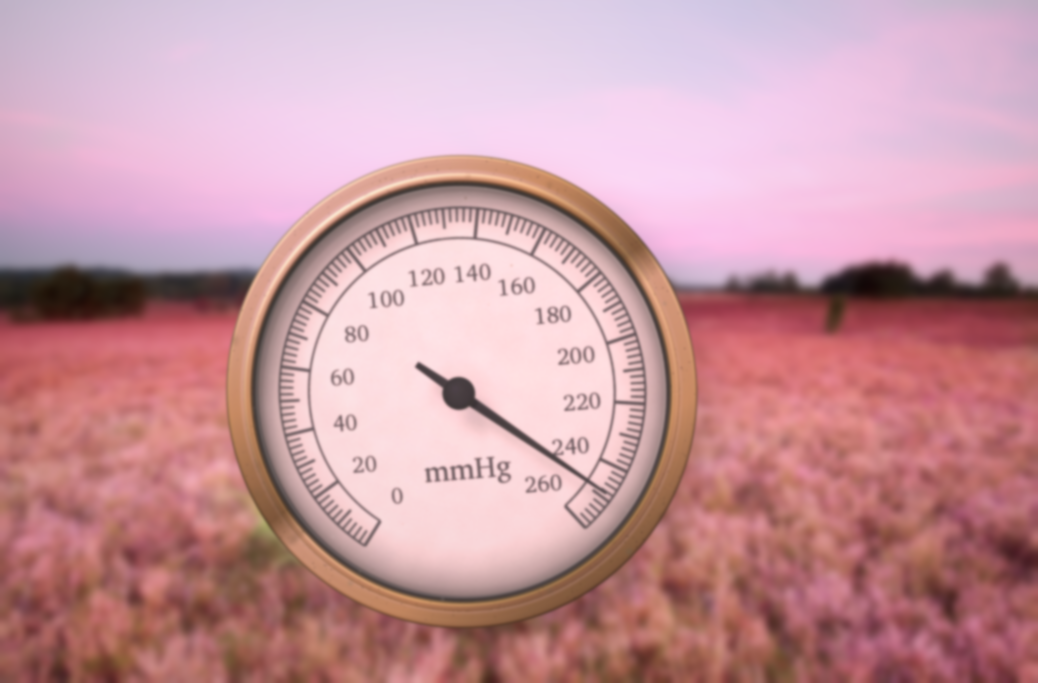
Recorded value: 248 mmHg
